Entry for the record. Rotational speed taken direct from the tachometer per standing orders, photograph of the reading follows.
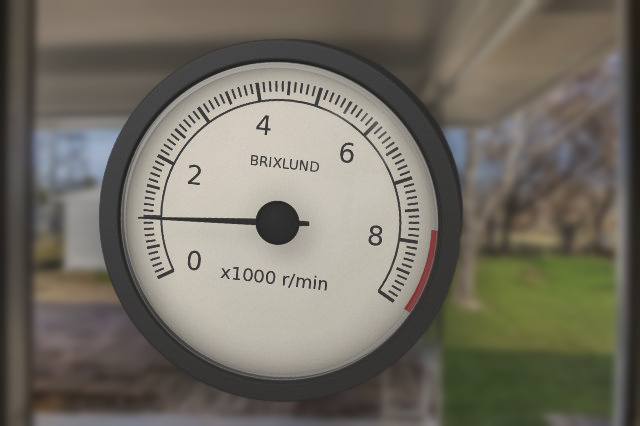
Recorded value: 1000 rpm
